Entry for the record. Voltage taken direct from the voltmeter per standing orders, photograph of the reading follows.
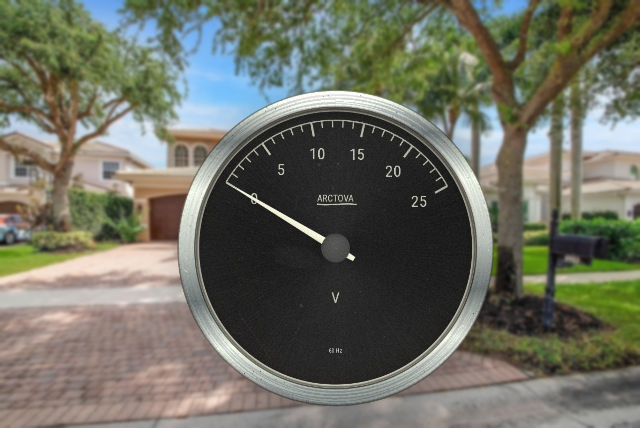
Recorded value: 0 V
